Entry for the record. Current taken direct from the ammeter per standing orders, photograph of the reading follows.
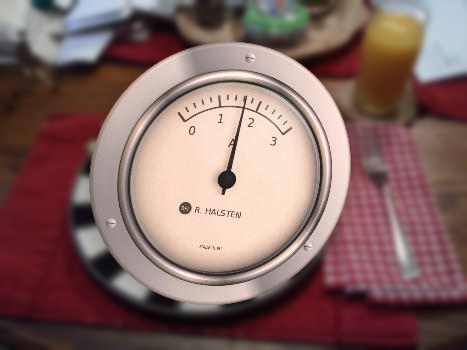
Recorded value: 1.6 A
